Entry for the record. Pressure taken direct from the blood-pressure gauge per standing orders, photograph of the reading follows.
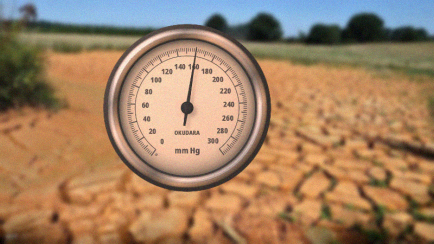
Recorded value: 160 mmHg
